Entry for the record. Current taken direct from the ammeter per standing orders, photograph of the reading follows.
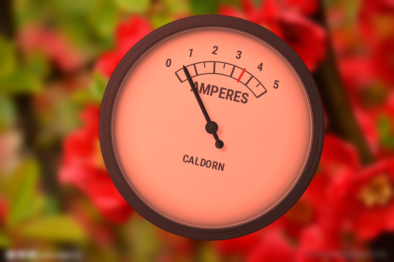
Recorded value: 0.5 A
